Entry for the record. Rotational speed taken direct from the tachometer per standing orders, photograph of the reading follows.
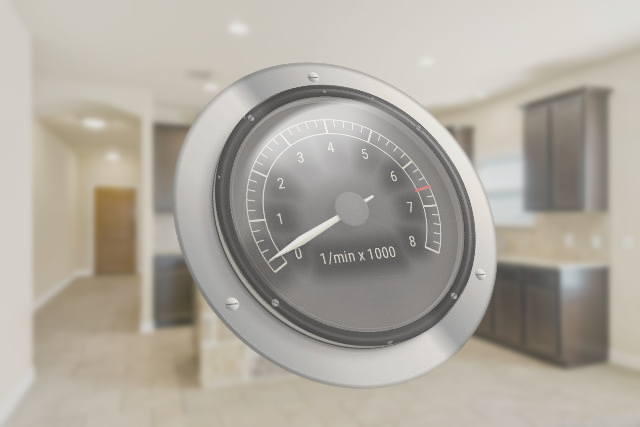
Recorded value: 200 rpm
